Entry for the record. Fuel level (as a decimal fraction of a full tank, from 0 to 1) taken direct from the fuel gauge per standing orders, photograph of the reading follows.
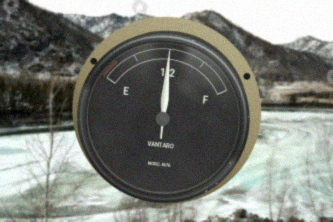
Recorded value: 0.5
